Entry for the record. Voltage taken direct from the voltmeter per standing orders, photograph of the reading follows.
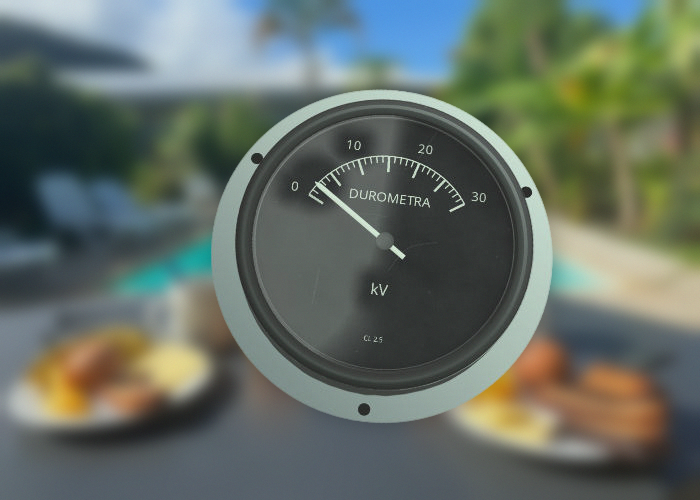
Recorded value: 2 kV
